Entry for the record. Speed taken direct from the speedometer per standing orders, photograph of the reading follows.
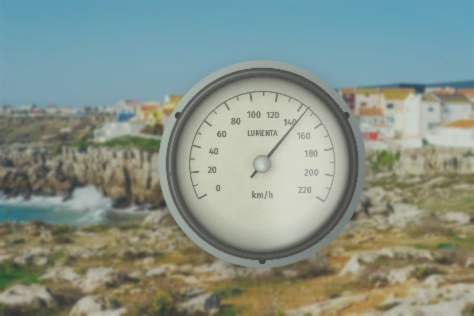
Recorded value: 145 km/h
